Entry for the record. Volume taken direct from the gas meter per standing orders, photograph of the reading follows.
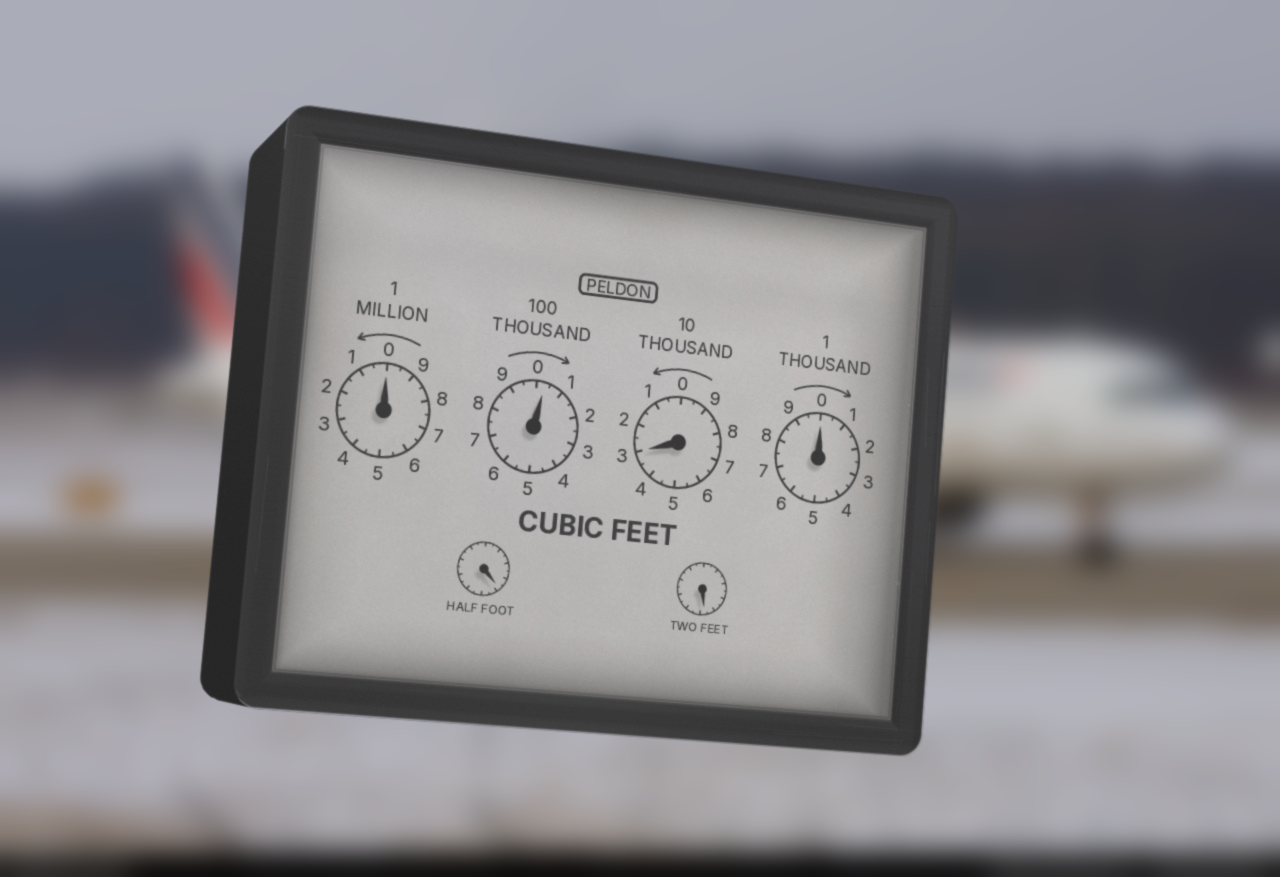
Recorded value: 3000 ft³
